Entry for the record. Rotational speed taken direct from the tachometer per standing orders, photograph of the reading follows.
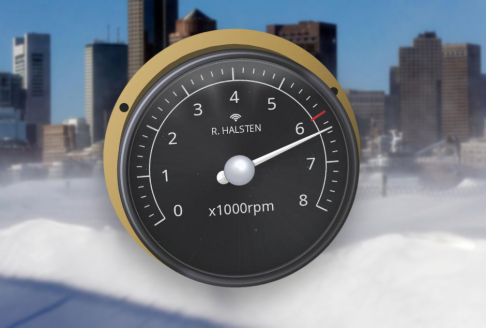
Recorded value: 6300 rpm
